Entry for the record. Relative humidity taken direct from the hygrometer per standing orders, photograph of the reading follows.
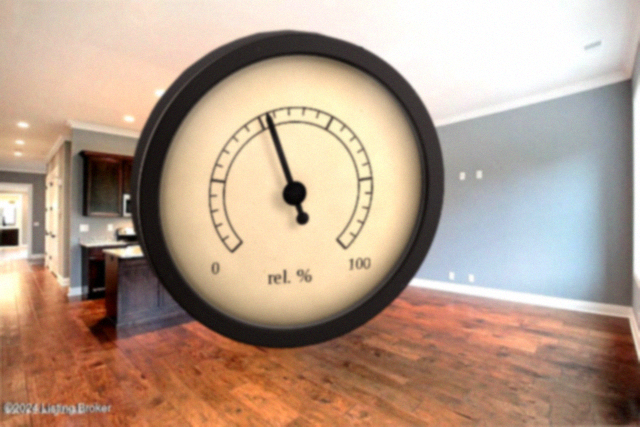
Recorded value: 42 %
